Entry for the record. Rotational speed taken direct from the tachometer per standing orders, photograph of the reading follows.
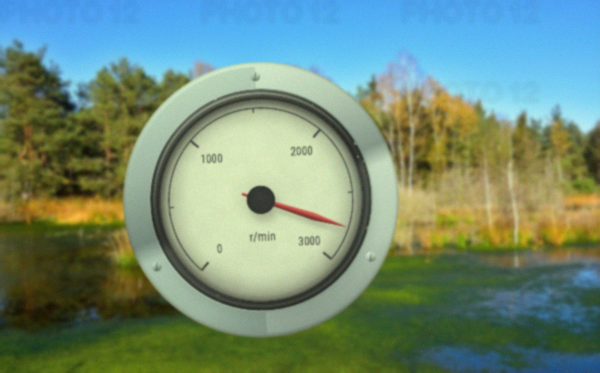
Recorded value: 2750 rpm
